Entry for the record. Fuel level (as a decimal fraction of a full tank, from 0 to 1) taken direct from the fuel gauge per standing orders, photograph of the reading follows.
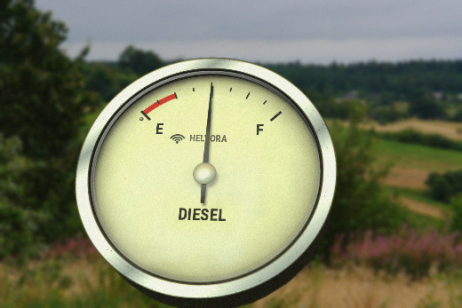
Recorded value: 0.5
